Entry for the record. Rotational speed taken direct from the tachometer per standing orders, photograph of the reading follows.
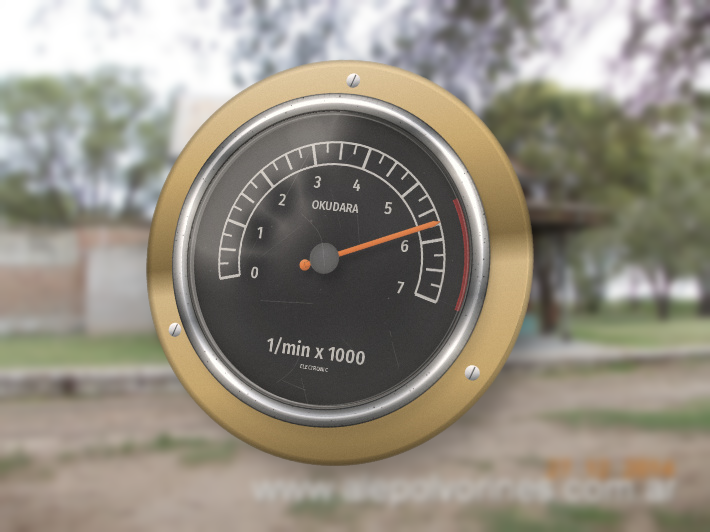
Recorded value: 5750 rpm
